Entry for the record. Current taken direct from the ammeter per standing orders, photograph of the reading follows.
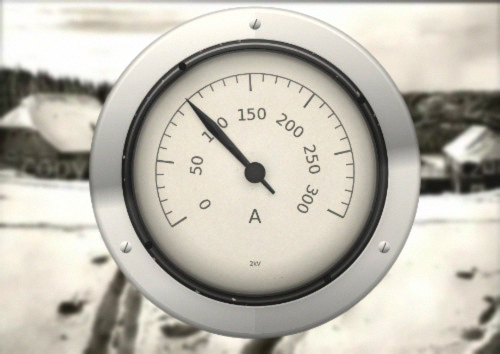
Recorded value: 100 A
